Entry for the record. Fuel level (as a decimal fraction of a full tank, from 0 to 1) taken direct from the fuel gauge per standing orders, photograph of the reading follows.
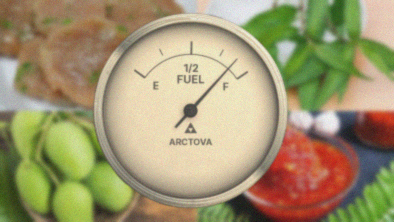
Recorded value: 0.875
